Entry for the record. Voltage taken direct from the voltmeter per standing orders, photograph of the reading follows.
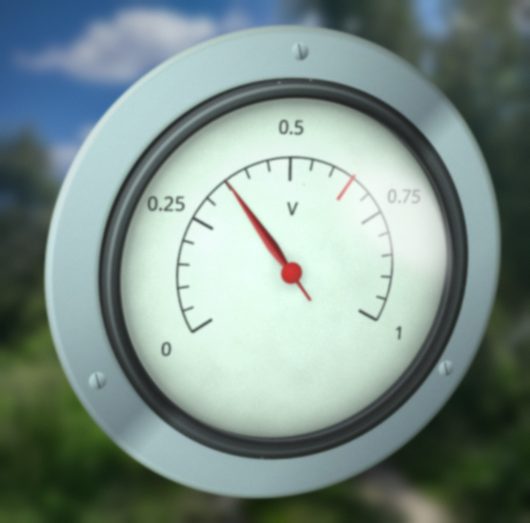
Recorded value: 0.35 V
